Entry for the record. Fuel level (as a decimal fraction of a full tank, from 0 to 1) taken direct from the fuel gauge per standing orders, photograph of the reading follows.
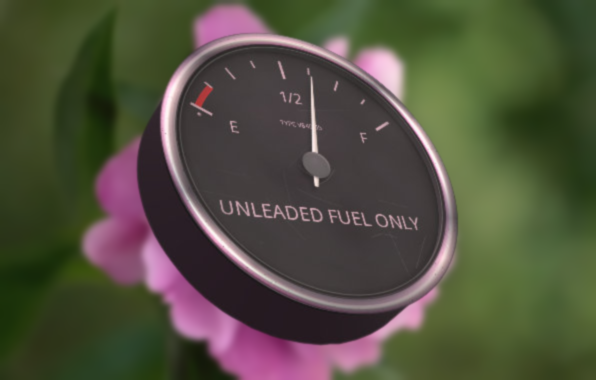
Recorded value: 0.625
